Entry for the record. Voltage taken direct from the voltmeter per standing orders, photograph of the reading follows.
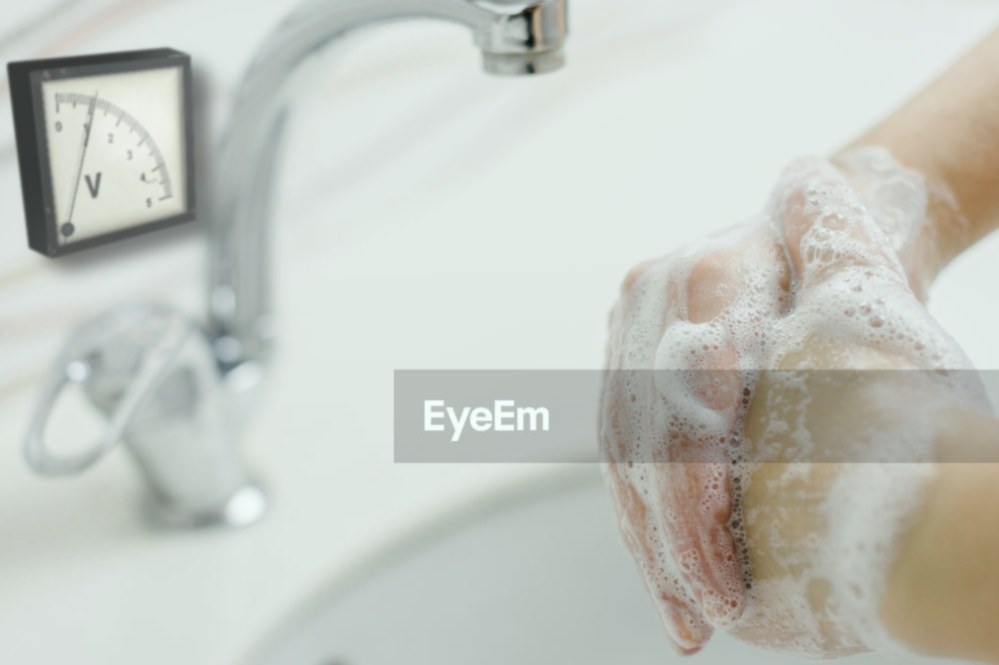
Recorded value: 1 V
